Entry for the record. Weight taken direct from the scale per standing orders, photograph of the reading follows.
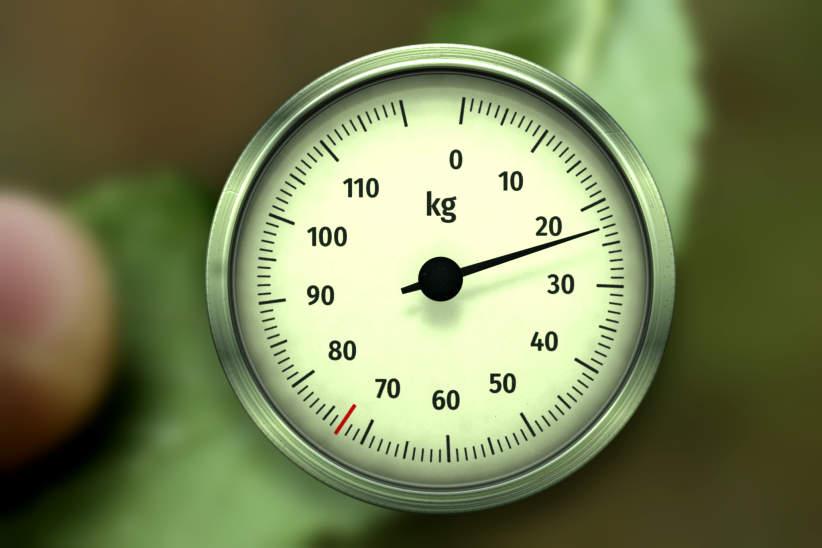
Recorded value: 23 kg
